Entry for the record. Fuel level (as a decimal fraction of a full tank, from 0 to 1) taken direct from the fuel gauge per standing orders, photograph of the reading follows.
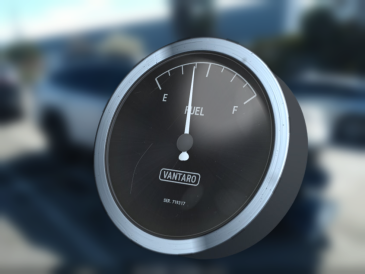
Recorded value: 0.375
